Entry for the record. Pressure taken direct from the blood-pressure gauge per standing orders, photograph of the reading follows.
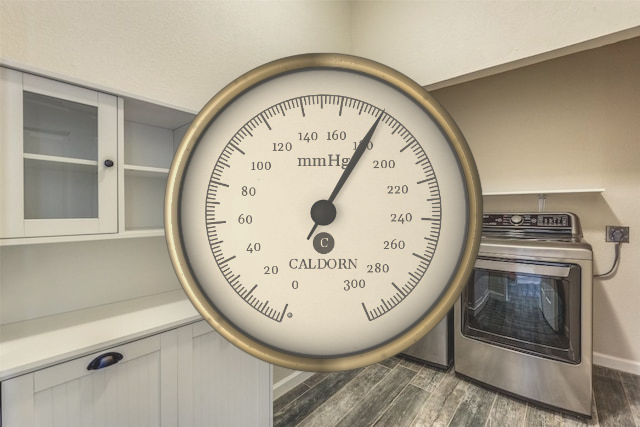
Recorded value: 180 mmHg
